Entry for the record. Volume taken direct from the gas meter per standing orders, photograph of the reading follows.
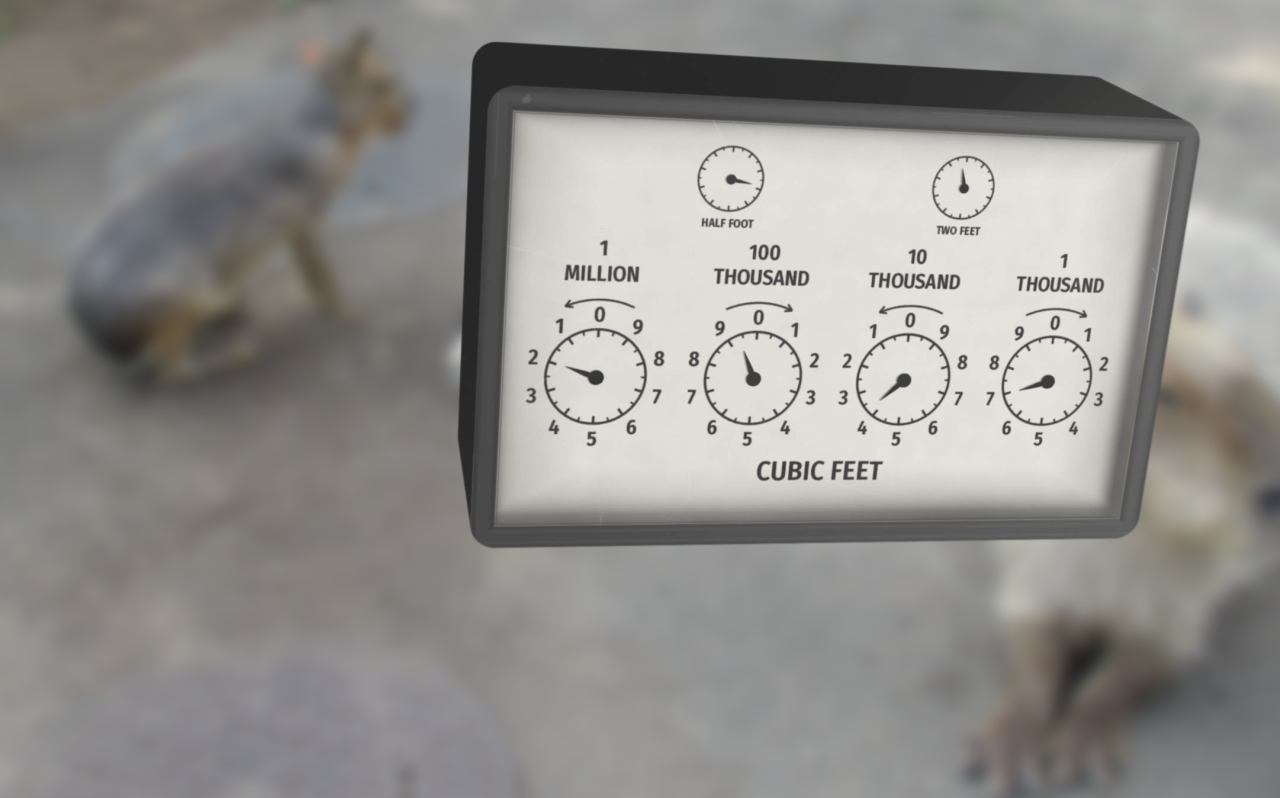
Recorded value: 193700 ft³
